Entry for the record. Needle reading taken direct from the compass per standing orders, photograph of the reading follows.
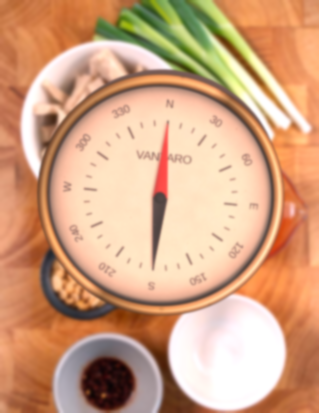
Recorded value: 0 °
